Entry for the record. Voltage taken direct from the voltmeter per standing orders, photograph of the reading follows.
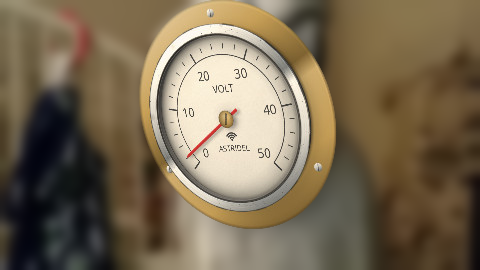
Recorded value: 2 V
